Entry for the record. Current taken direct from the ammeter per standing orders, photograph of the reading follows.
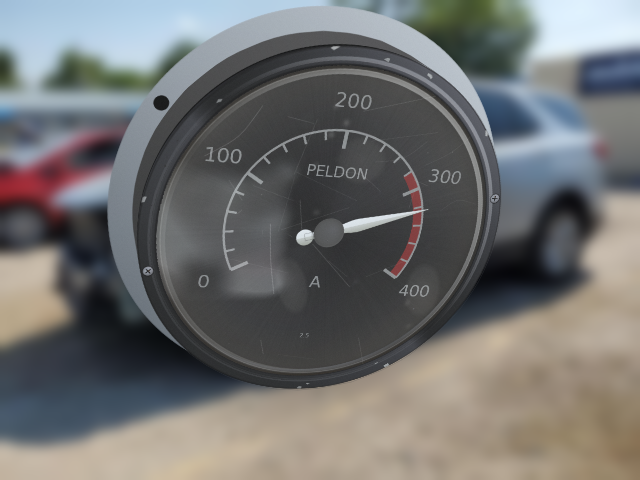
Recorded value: 320 A
